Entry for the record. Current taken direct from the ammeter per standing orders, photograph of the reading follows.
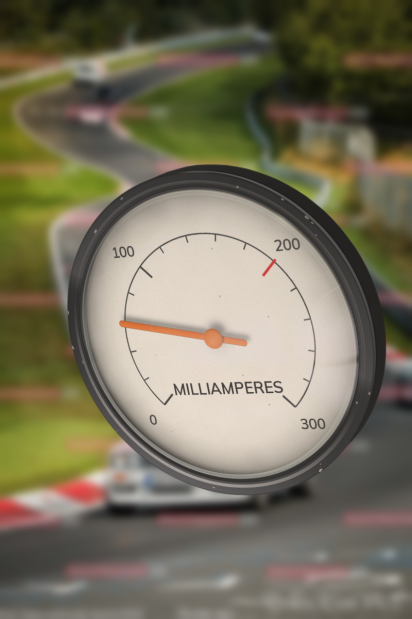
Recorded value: 60 mA
